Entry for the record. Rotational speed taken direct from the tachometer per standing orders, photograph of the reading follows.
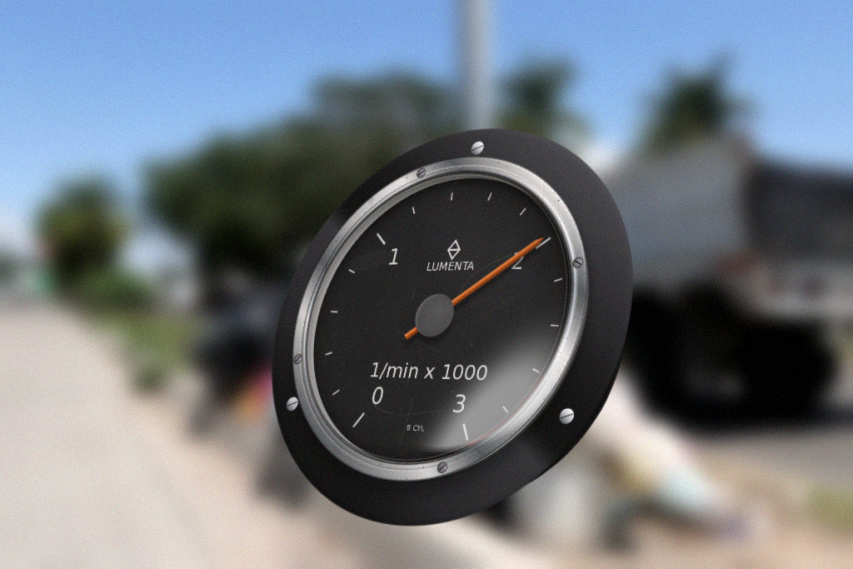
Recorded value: 2000 rpm
